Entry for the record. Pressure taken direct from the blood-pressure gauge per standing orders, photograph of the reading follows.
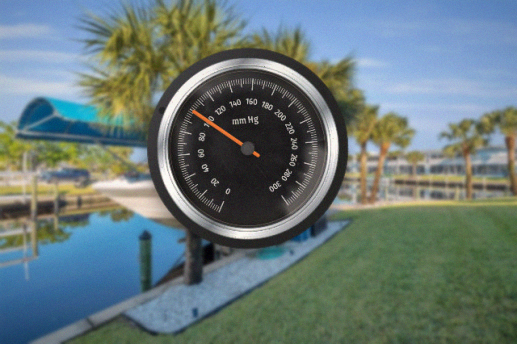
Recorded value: 100 mmHg
